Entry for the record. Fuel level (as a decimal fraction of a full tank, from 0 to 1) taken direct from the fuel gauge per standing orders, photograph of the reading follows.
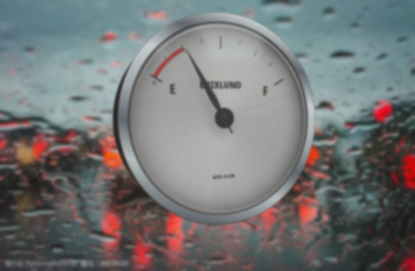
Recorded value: 0.25
